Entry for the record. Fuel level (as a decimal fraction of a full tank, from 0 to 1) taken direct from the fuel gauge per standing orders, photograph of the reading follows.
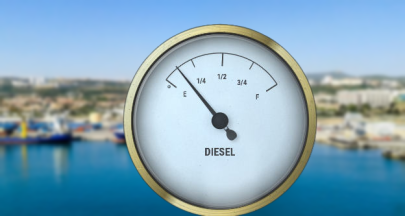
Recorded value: 0.125
